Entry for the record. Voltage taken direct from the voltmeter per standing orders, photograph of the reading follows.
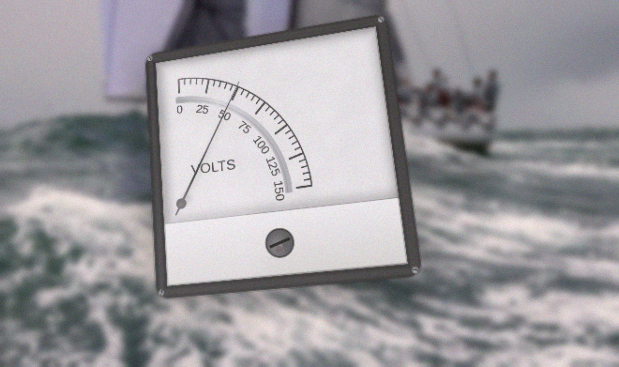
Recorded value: 50 V
